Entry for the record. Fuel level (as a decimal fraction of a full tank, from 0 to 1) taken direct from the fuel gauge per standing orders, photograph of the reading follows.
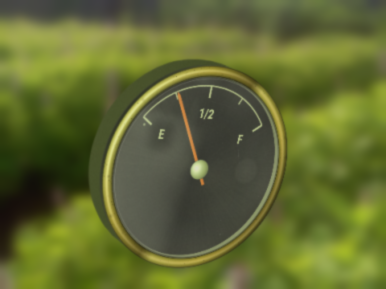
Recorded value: 0.25
